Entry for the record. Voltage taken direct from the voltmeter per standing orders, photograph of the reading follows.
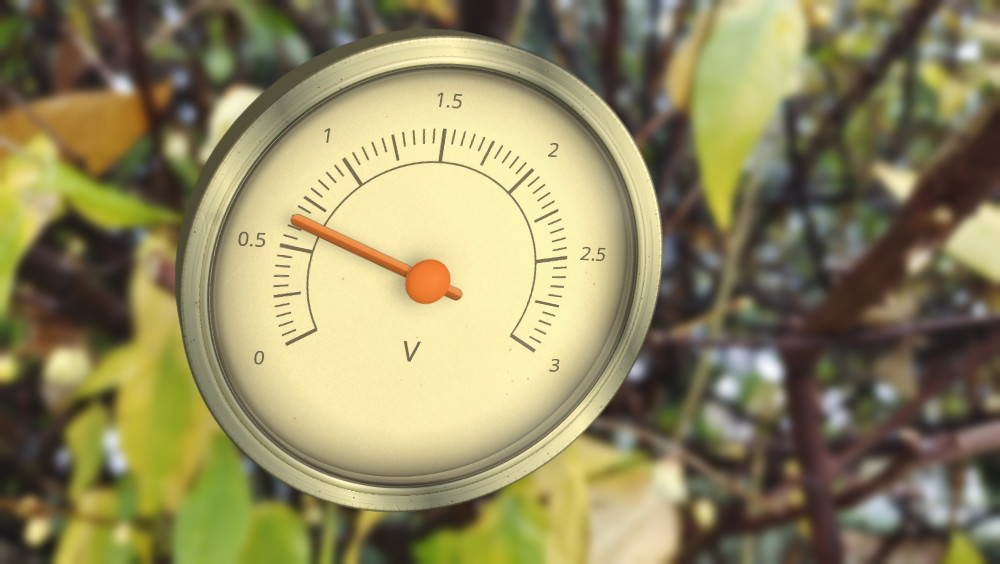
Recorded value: 0.65 V
